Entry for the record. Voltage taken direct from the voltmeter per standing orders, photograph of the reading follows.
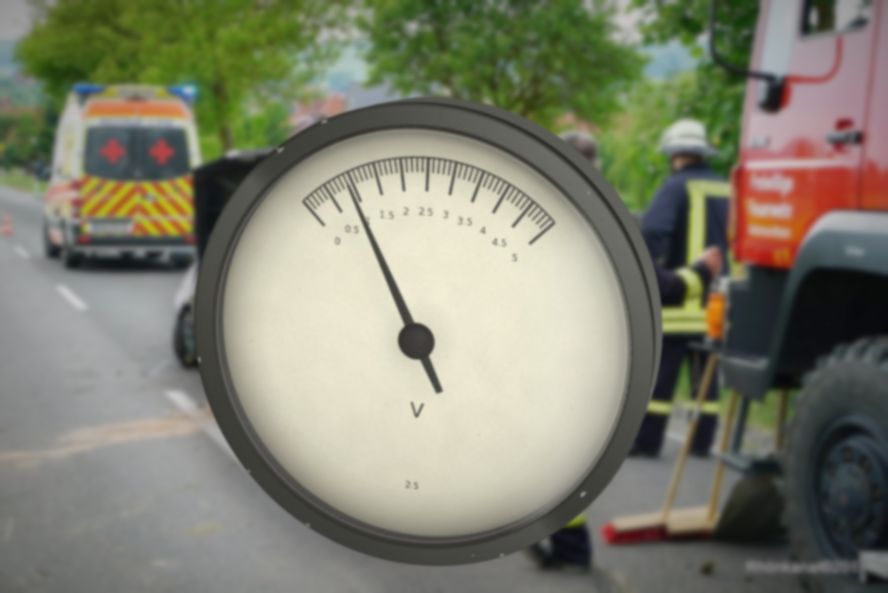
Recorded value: 1 V
